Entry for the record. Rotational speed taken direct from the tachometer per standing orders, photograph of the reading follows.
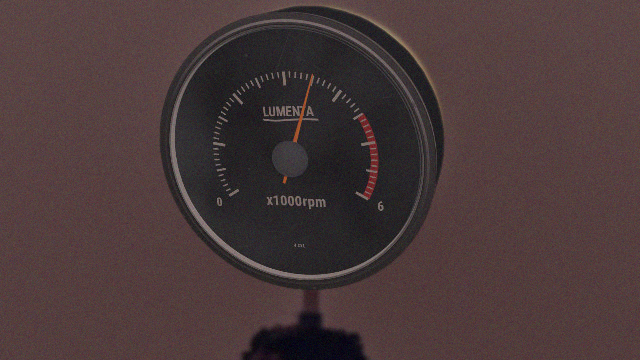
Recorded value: 3500 rpm
